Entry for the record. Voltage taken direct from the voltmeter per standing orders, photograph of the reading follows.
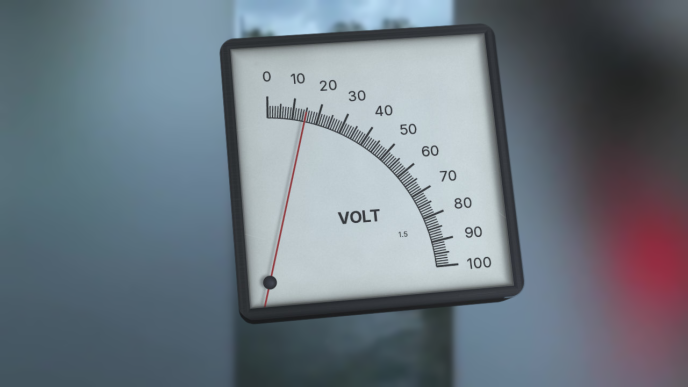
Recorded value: 15 V
